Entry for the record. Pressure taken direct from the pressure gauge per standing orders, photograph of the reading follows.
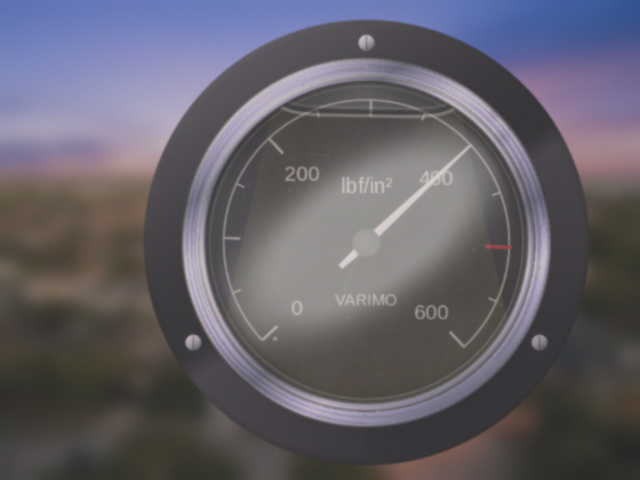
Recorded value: 400 psi
